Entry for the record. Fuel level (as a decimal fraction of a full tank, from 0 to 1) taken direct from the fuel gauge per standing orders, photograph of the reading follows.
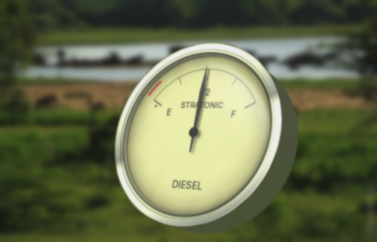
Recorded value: 0.5
